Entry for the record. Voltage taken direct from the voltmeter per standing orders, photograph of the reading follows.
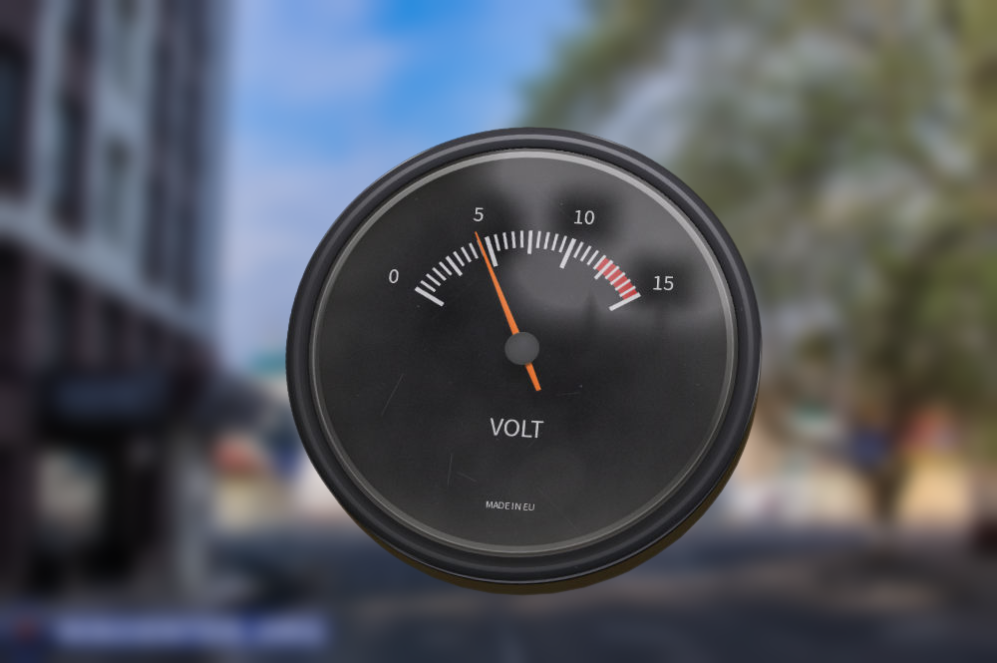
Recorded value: 4.5 V
